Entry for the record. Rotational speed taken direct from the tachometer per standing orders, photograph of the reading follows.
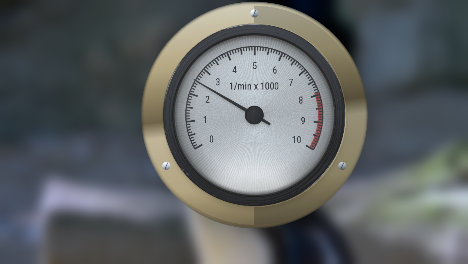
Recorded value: 2500 rpm
